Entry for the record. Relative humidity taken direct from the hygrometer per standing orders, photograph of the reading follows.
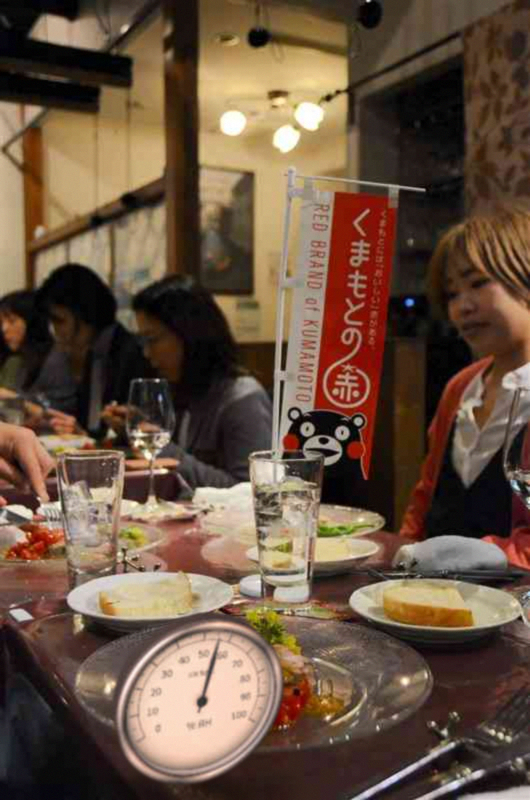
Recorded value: 55 %
